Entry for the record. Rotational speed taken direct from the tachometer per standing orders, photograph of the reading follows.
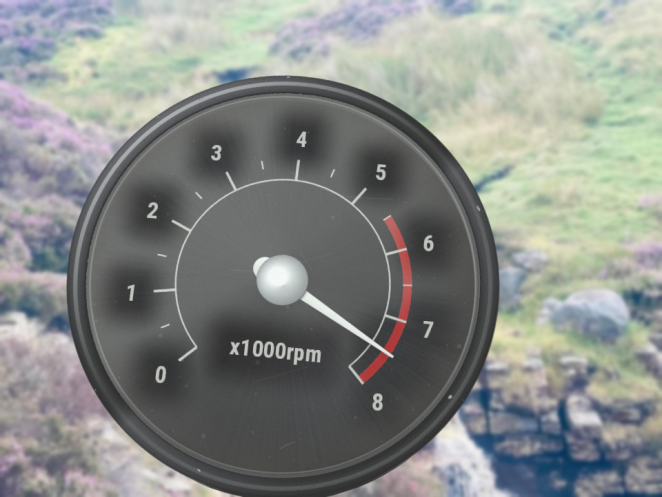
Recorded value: 7500 rpm
